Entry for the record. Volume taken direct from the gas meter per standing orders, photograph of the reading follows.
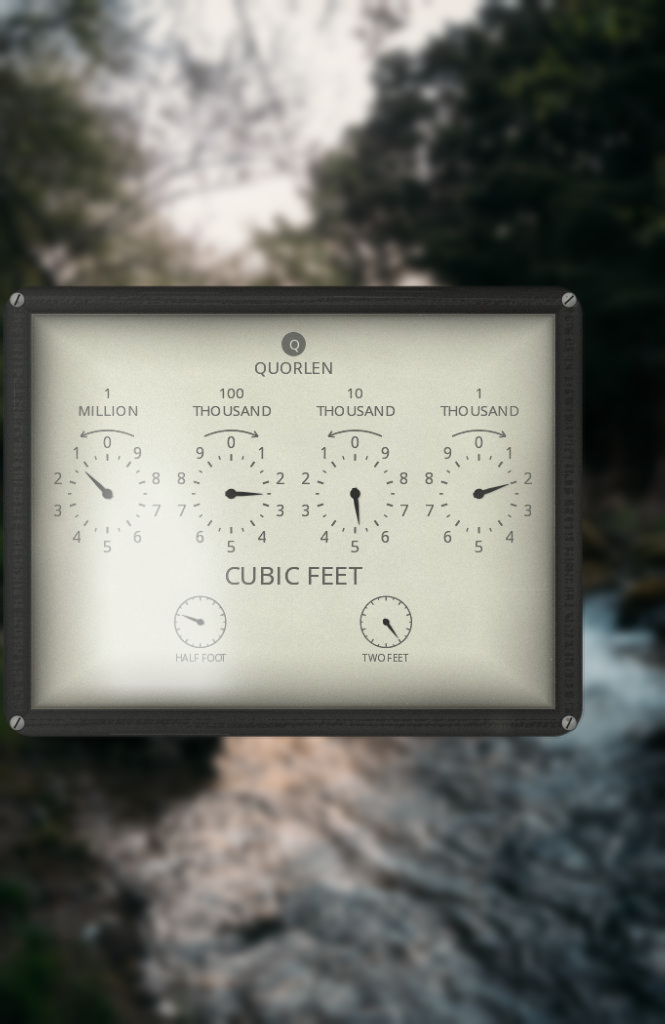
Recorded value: 125200 ft³
